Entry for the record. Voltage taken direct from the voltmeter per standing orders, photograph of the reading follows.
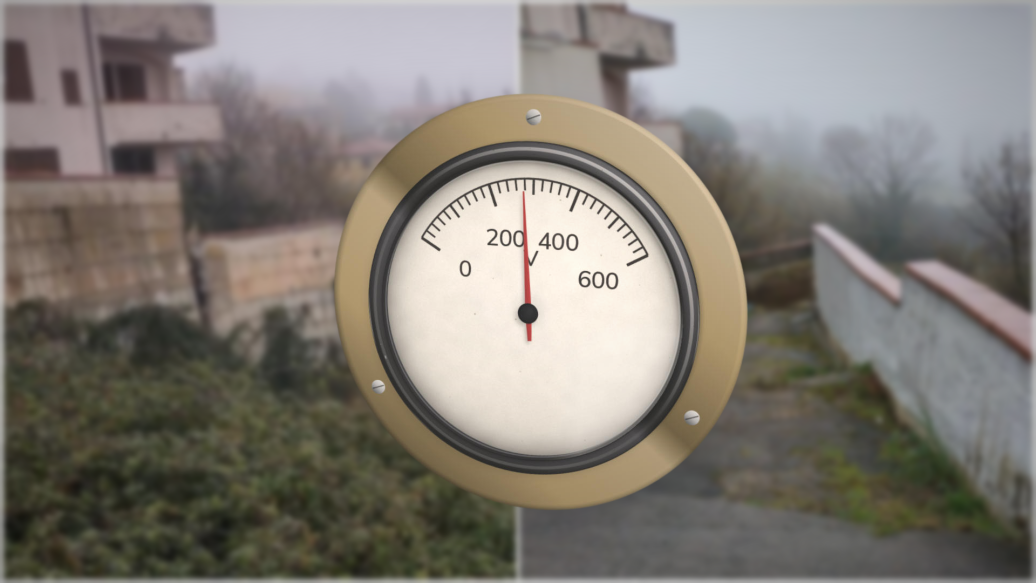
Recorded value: 280 V
